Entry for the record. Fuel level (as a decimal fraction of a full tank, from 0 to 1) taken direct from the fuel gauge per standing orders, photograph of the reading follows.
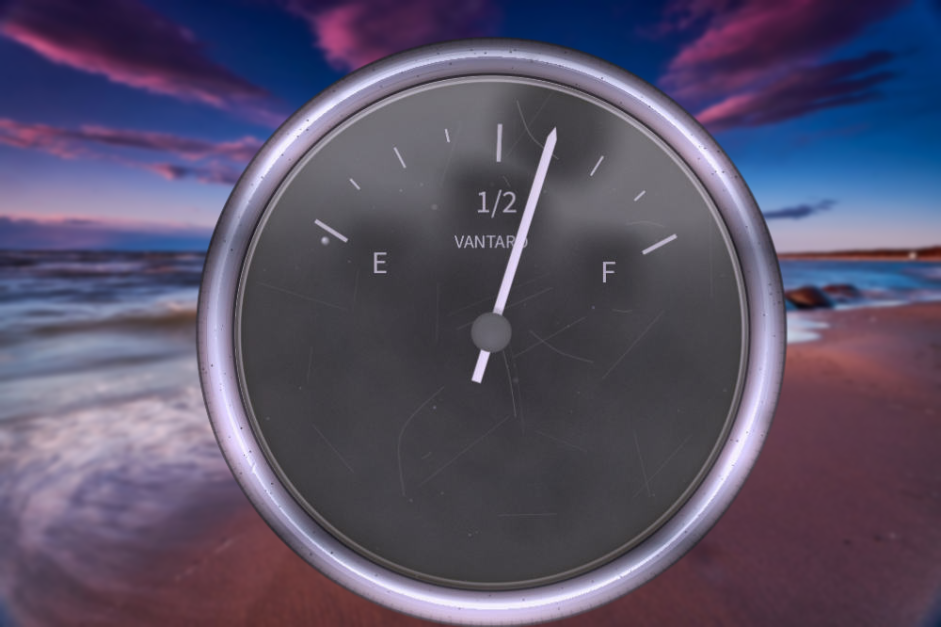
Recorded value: 0.625
